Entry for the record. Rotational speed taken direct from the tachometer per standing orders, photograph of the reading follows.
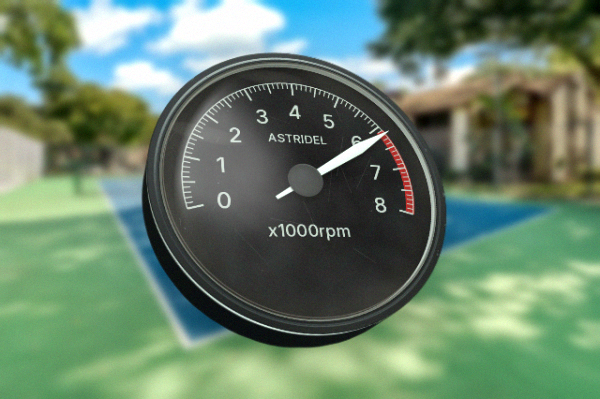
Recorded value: 6200 rpm
